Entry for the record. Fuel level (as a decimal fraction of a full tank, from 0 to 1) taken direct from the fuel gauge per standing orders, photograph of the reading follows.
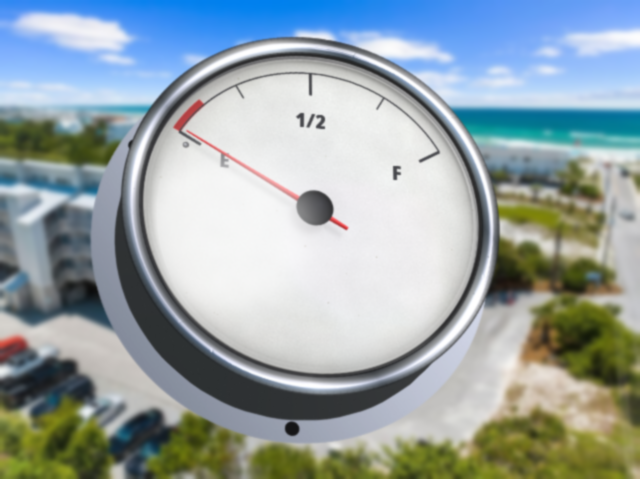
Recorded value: 0
